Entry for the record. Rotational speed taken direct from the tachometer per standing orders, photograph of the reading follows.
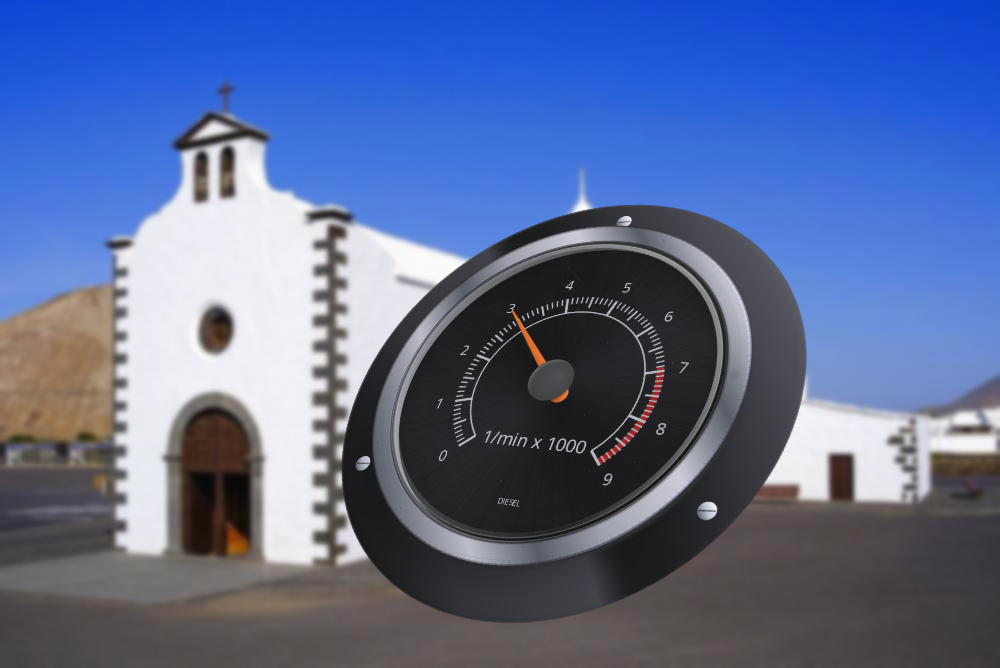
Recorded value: 3000 rpm
